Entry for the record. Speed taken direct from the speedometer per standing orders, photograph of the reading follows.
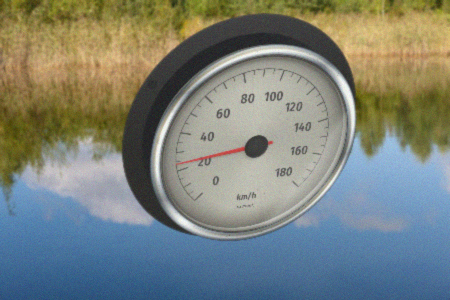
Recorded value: 25 km/h
